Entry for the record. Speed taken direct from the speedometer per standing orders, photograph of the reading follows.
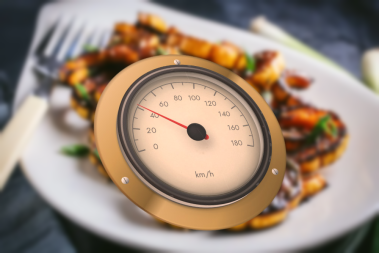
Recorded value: 40 km/h
